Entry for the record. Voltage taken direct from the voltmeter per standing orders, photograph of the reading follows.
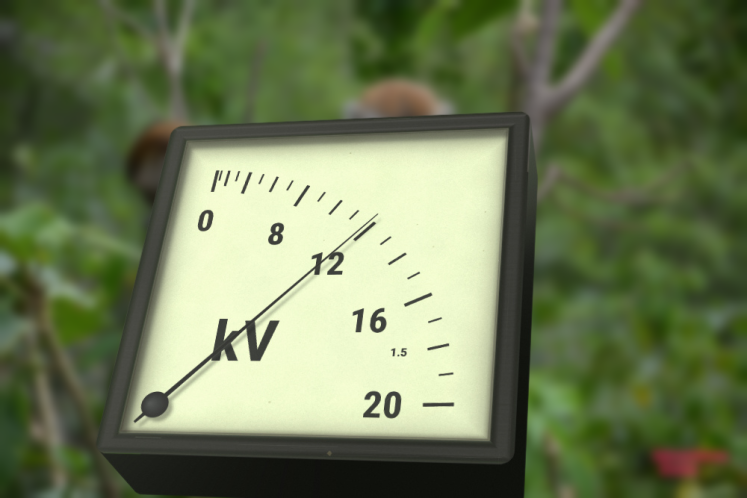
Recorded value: 12 kV
